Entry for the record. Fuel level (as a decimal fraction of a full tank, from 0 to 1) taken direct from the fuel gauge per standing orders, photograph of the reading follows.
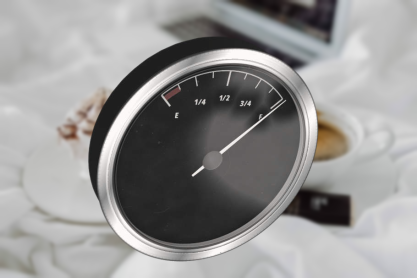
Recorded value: 1
